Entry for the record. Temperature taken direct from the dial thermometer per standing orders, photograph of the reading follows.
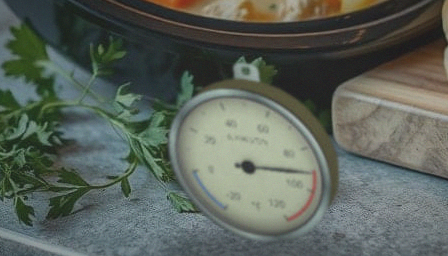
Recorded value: 90 °F
